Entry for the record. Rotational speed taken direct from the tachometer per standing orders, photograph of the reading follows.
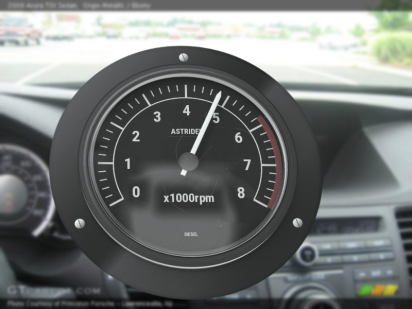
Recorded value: 4800 rpm
